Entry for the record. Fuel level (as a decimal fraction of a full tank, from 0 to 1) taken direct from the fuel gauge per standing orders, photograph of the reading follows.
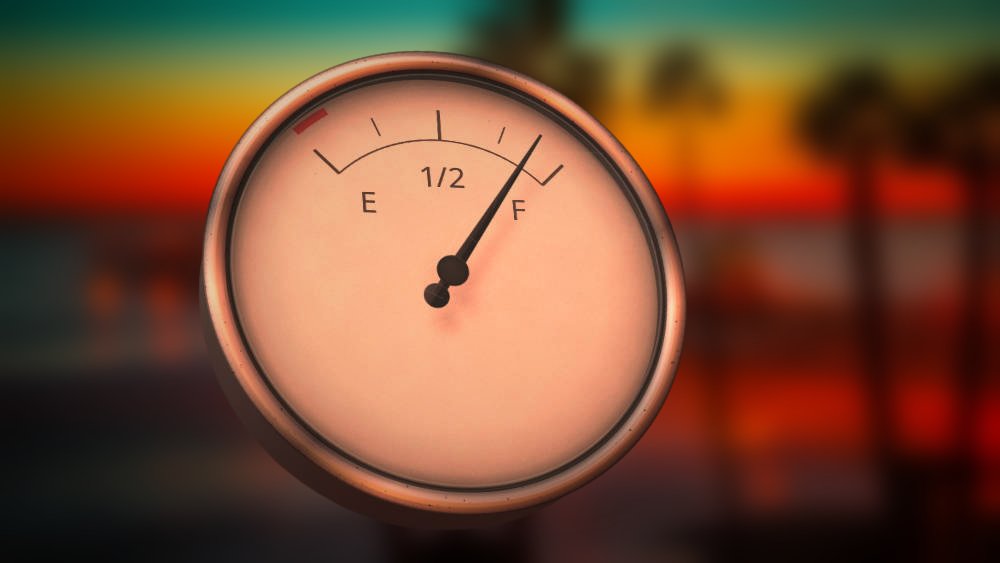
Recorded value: 0.875
